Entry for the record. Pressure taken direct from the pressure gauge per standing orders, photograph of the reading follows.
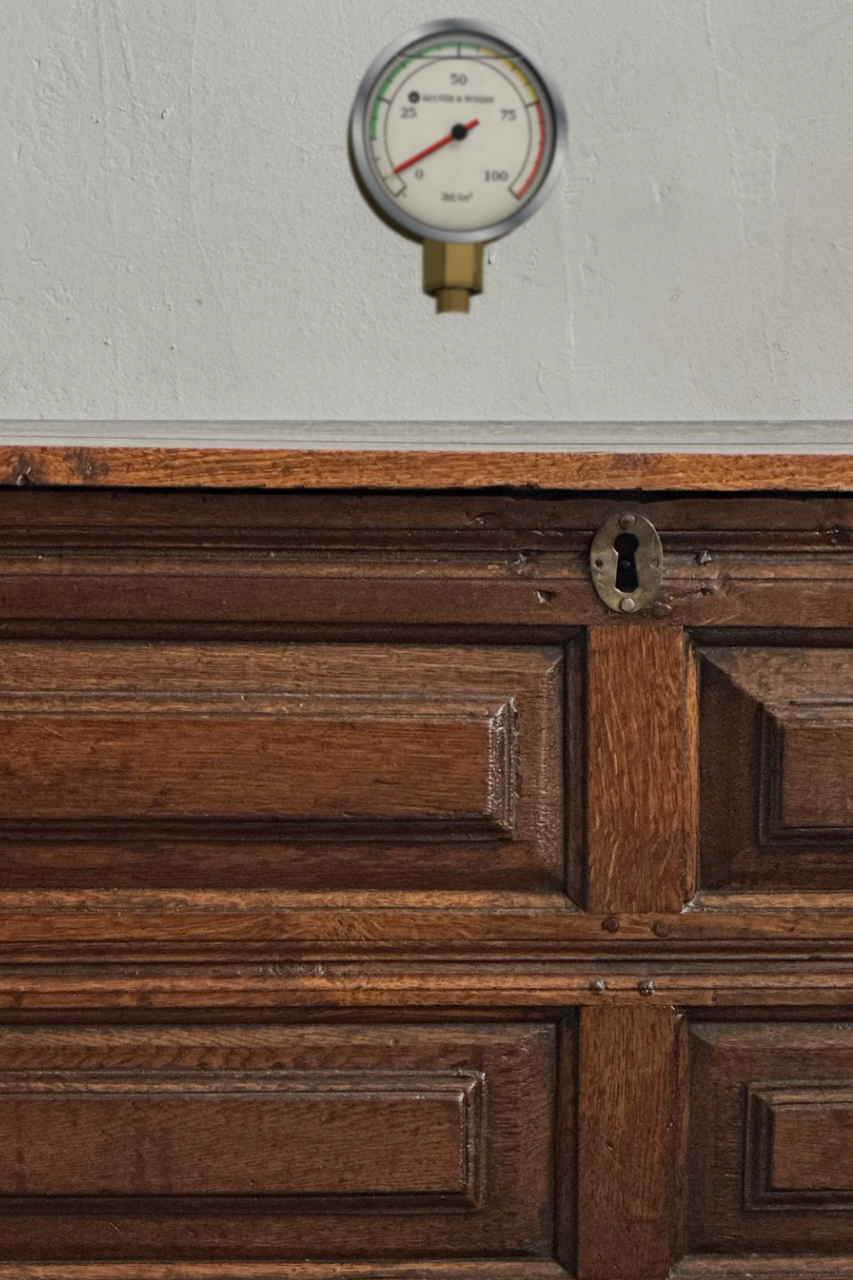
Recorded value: 5 psi
